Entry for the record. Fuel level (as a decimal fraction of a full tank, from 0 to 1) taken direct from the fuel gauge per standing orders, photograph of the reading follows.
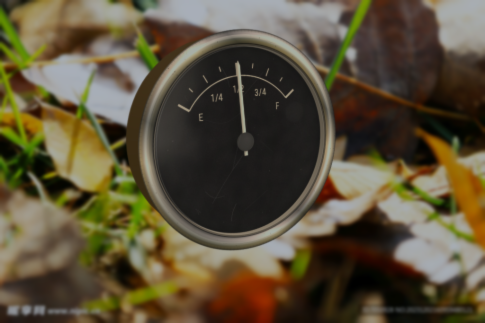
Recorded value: 0.5
